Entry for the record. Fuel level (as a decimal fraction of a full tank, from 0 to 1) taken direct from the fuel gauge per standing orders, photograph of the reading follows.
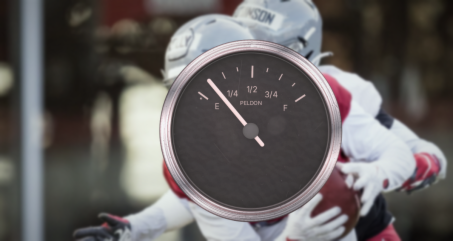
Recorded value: 0.125
